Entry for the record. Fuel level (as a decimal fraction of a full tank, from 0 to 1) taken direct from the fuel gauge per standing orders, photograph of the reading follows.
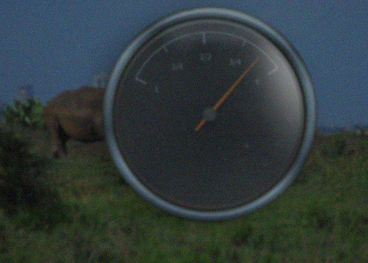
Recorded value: 0.875
